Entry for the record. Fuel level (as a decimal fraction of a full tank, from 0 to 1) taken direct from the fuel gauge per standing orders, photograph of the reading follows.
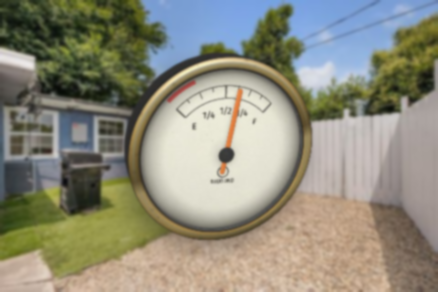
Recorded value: 0.625
